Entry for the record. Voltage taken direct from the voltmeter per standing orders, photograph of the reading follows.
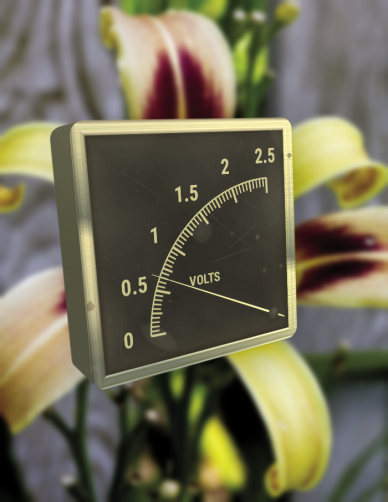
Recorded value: 0.65 V
